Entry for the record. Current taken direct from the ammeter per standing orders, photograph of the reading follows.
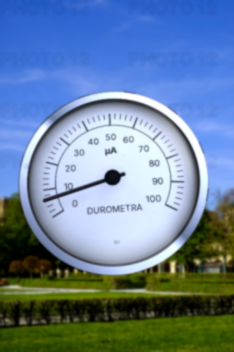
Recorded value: 6 µA
